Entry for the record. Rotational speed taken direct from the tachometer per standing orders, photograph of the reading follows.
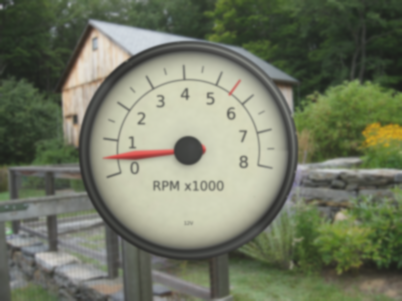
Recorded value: 500 rpm
